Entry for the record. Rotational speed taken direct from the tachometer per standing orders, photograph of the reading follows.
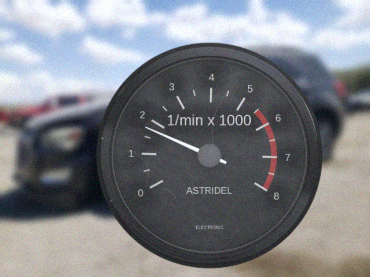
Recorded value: 1750 rpm
